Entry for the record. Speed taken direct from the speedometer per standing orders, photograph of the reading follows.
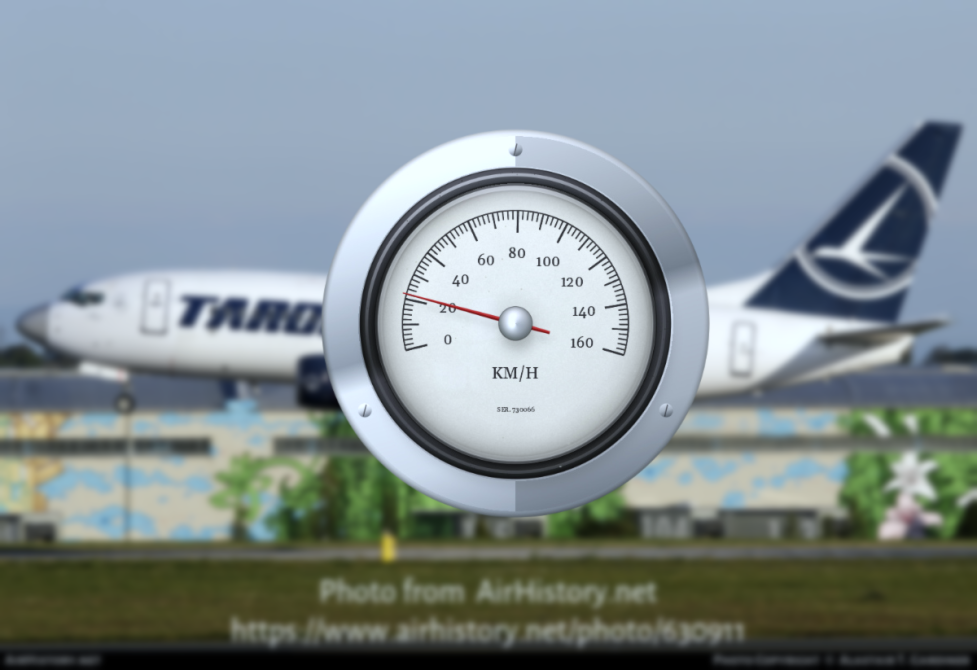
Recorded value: 22 km/h
